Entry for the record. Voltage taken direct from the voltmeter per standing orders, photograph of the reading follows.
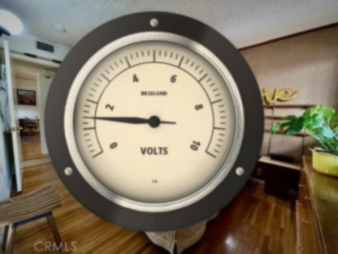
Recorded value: 1.4 V
